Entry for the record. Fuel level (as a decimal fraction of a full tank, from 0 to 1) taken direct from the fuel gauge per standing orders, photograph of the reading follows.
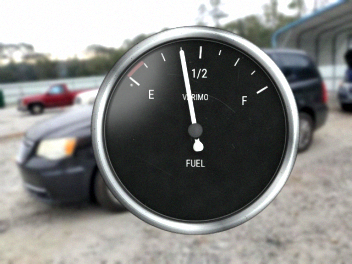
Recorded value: 0.375
